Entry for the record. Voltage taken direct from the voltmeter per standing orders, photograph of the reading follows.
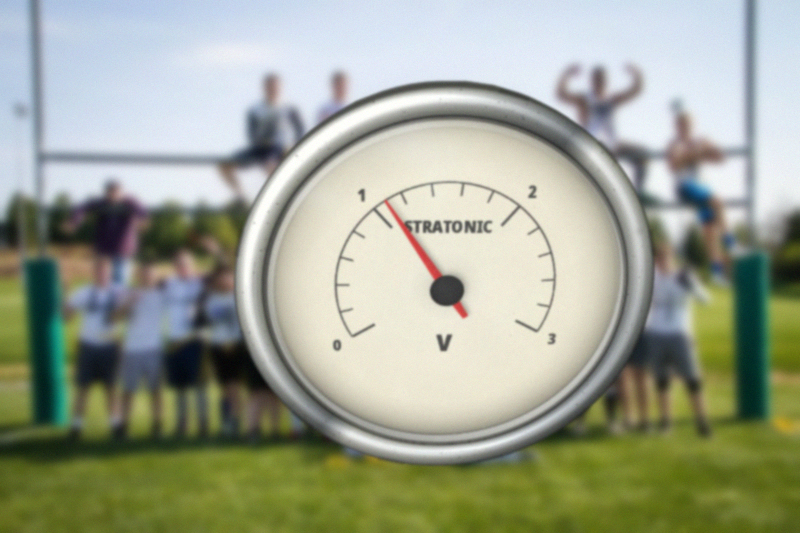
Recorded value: 1.1 V
